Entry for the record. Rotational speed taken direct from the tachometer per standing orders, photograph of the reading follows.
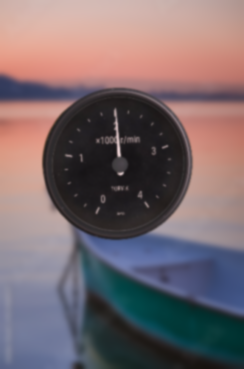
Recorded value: 2000 rpm
